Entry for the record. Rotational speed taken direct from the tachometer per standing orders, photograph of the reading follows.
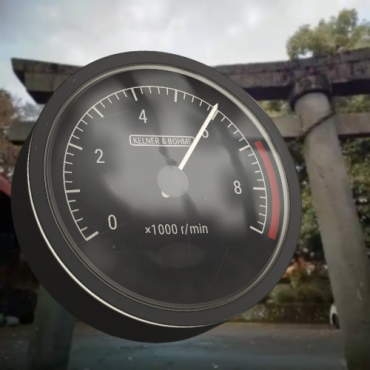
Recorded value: 5900 rpm
